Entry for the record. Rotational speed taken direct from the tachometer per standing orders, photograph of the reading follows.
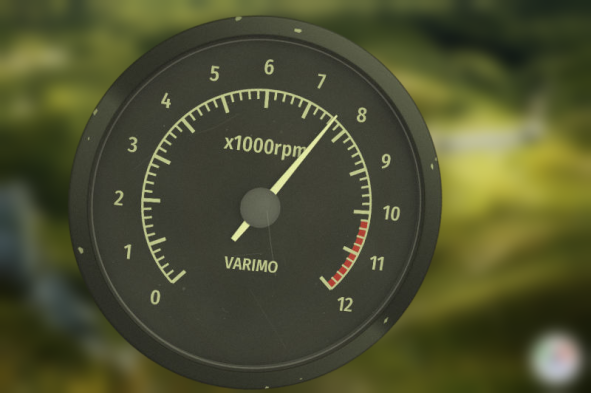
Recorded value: 7600 rpm
